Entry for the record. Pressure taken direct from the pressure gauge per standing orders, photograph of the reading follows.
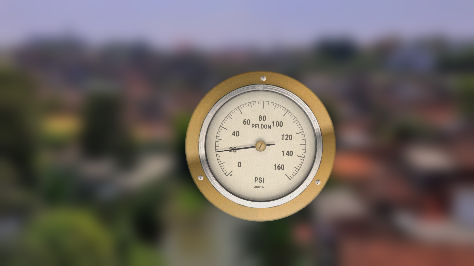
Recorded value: 20 psi
